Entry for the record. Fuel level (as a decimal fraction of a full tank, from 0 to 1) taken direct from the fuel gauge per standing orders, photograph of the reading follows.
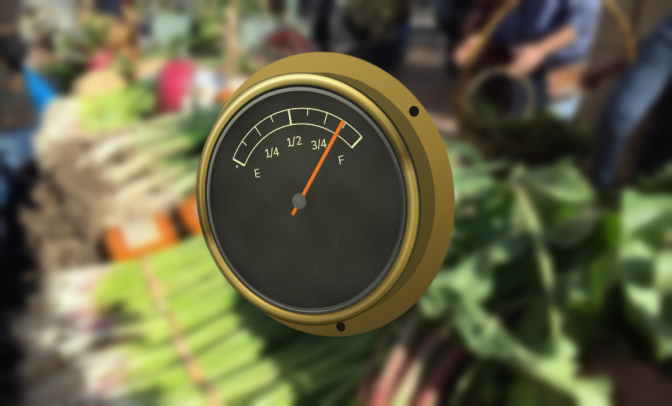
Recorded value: 0.875
